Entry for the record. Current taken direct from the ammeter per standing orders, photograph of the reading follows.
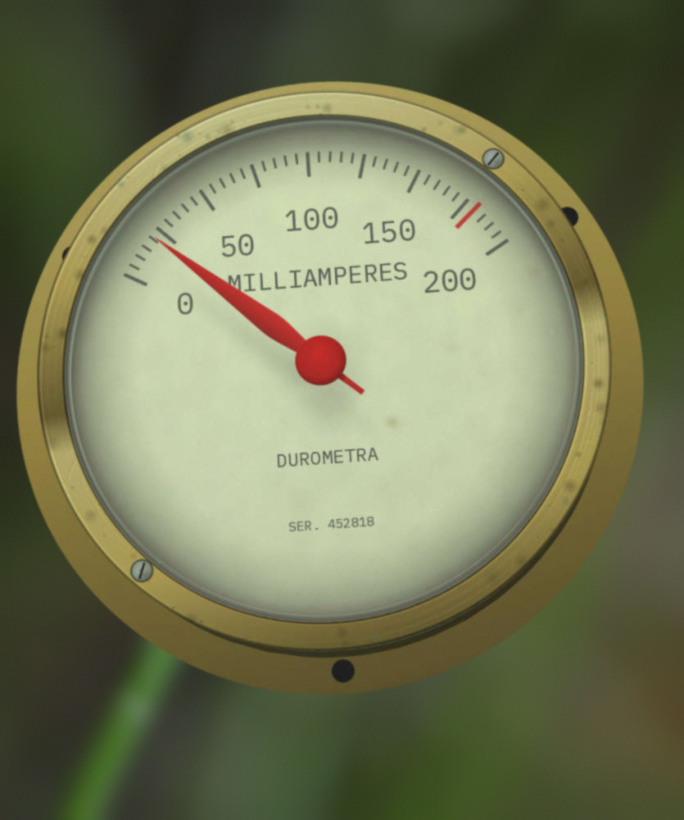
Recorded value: 20 mA
